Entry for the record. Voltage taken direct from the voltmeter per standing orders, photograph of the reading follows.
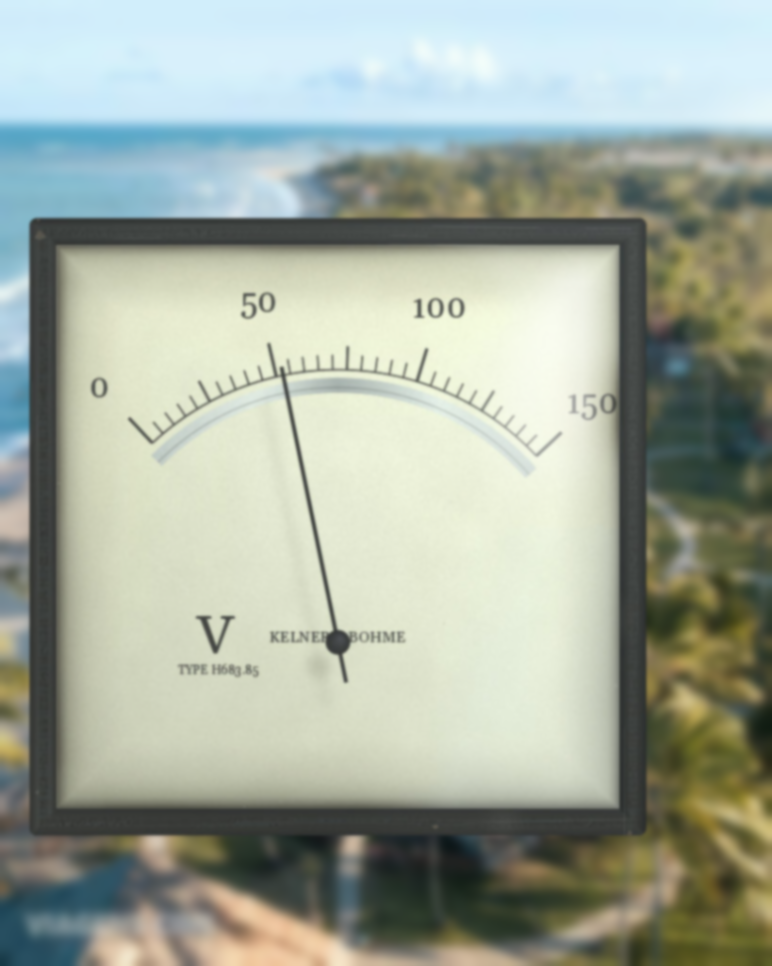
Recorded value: 52.5 V
